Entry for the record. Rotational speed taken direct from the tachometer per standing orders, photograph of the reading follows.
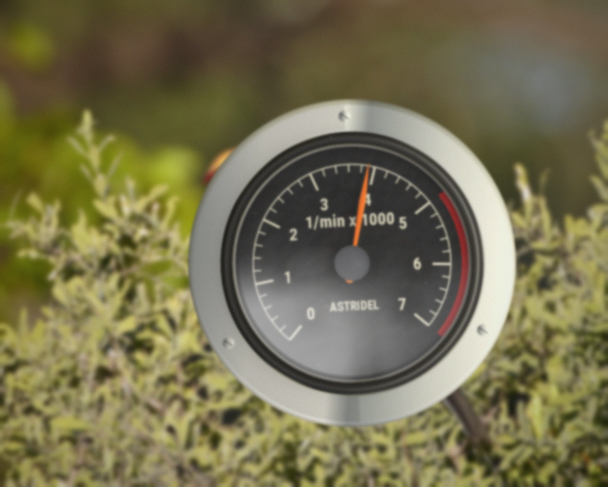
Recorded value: 3900 rpm
